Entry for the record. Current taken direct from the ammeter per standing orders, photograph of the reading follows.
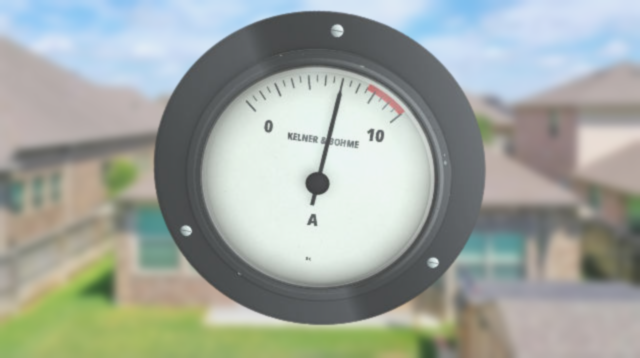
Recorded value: 6 A
